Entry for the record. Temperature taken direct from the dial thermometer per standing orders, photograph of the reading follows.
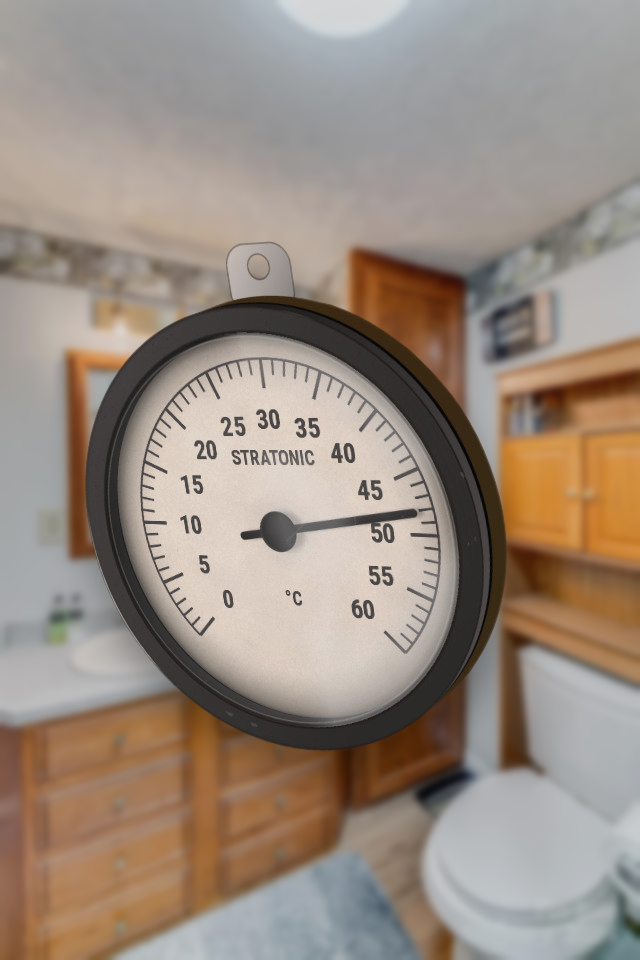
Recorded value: 48 °C
